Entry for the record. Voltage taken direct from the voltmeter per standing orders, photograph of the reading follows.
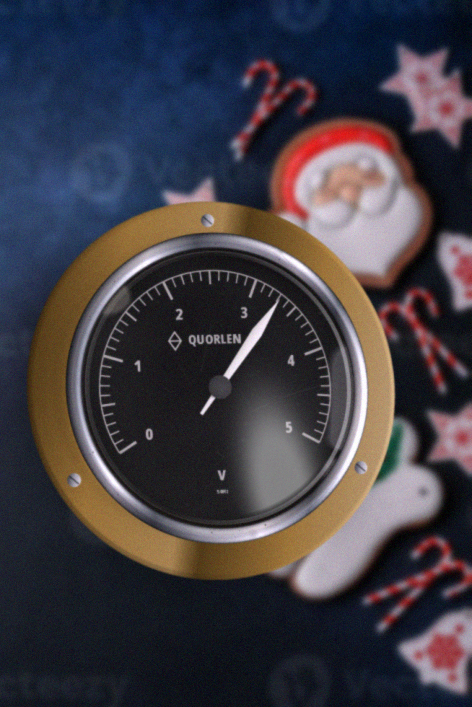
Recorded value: 3.3 V
